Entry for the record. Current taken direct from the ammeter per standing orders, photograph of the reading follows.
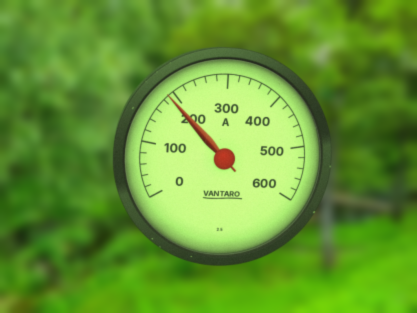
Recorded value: 190 A
